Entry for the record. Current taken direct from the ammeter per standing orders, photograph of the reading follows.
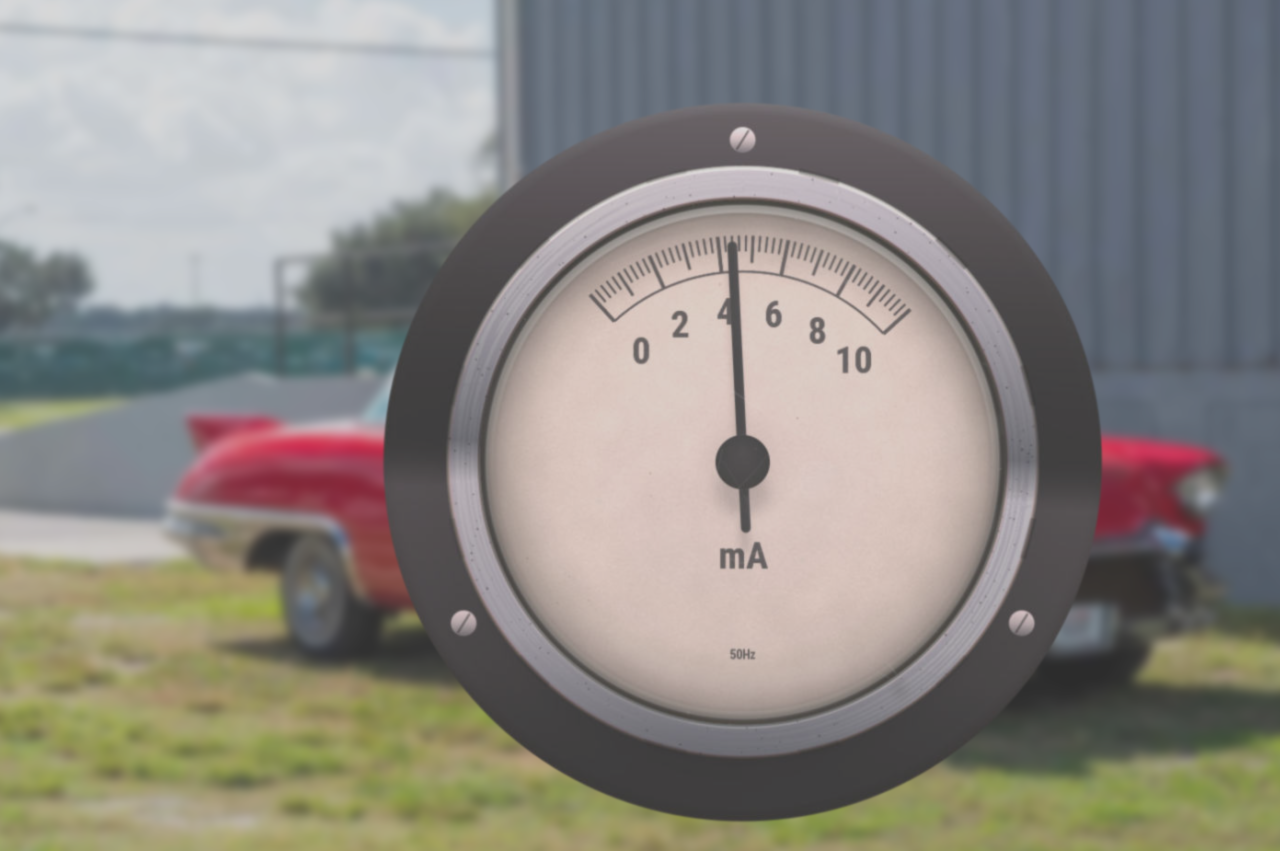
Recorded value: 4.4 mA
